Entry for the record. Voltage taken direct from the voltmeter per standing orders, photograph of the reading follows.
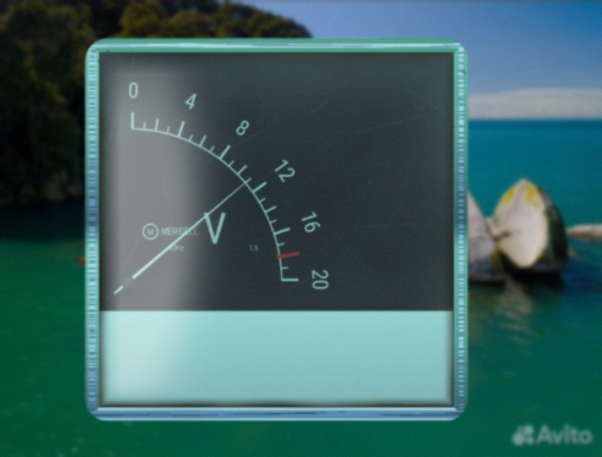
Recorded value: 11 V
